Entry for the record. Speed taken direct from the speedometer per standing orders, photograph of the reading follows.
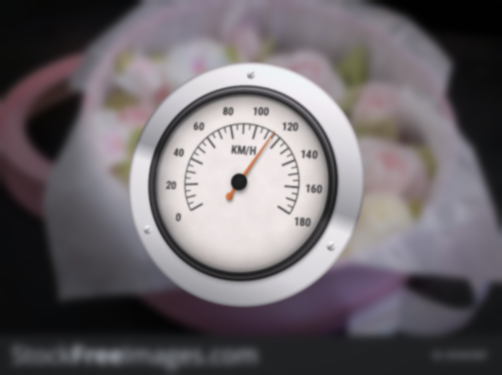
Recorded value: 115 km/h
